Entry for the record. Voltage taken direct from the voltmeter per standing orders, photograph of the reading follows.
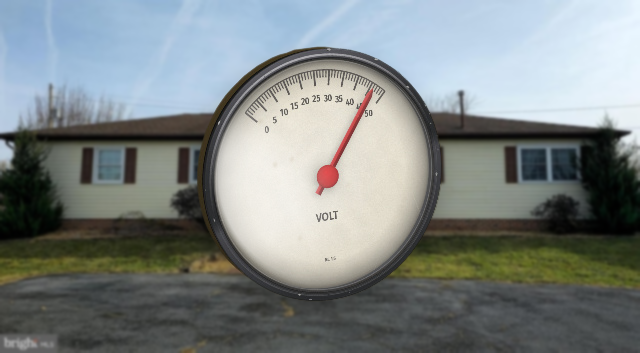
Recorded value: 45 V
